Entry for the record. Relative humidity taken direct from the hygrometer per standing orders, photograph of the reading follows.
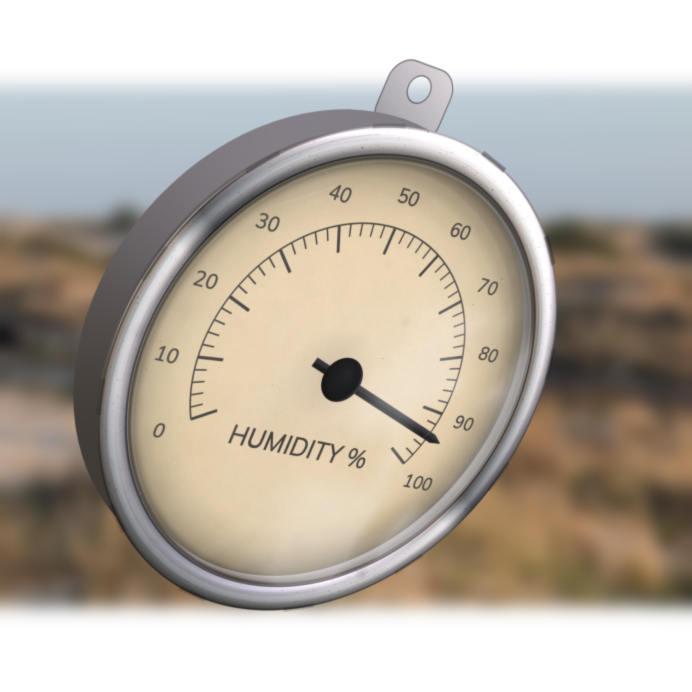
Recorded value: 94 %
